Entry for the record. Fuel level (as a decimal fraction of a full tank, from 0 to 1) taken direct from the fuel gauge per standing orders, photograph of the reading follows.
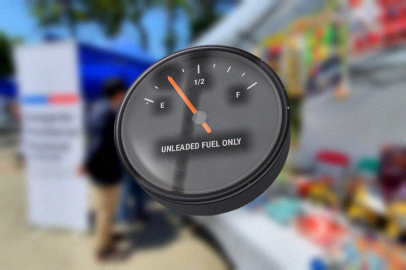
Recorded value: 0.25
